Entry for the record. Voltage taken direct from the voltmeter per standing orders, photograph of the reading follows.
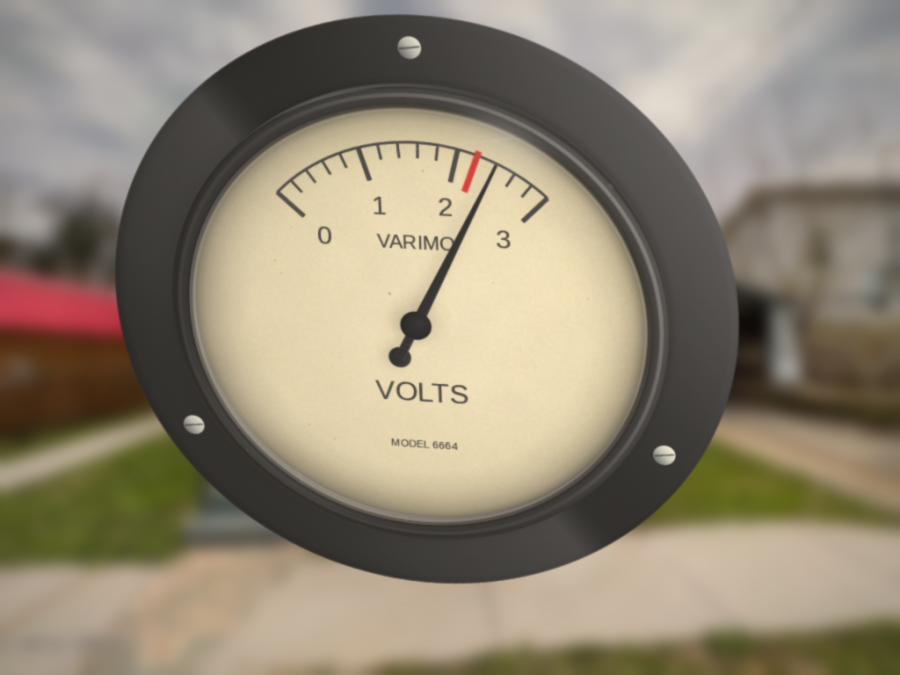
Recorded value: 2.4 V
